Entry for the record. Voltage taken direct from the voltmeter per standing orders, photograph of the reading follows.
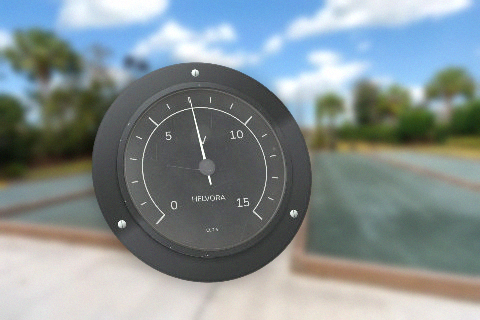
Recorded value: 7 V
